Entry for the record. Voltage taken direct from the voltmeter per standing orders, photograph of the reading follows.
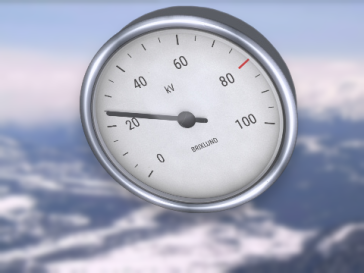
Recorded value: 25 kV
